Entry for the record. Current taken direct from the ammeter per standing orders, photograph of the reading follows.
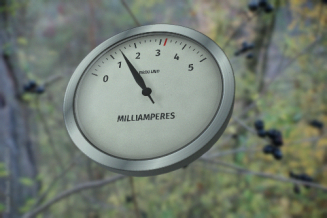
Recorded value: 1.4 mA
